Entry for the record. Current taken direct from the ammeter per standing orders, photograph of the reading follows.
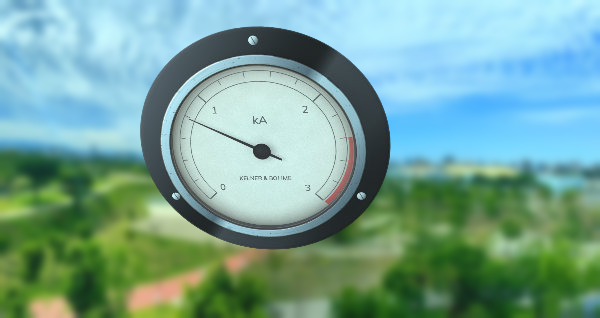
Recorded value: 0.8 kA
